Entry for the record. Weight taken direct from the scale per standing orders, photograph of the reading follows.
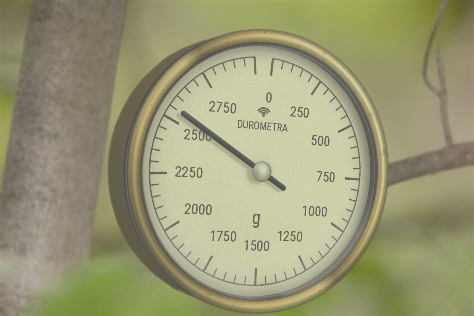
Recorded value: 2550 g
